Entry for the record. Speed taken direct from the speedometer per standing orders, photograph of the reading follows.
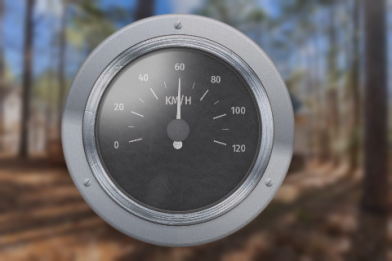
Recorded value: 60 km/h
